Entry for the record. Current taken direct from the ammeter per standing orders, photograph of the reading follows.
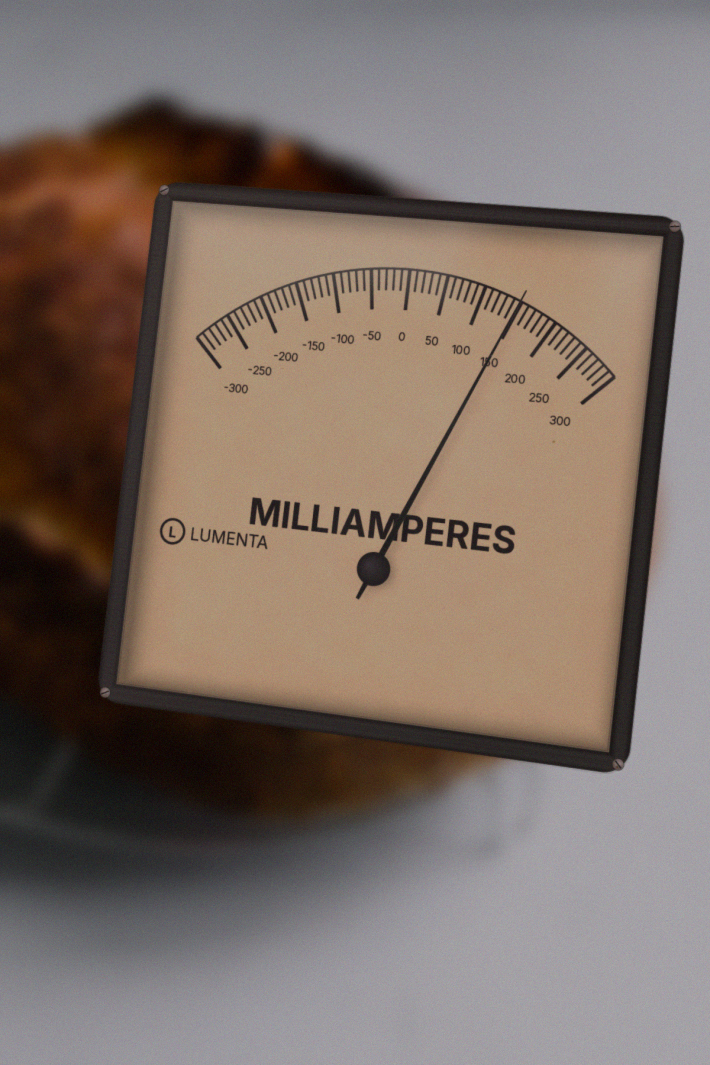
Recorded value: 150 mA
